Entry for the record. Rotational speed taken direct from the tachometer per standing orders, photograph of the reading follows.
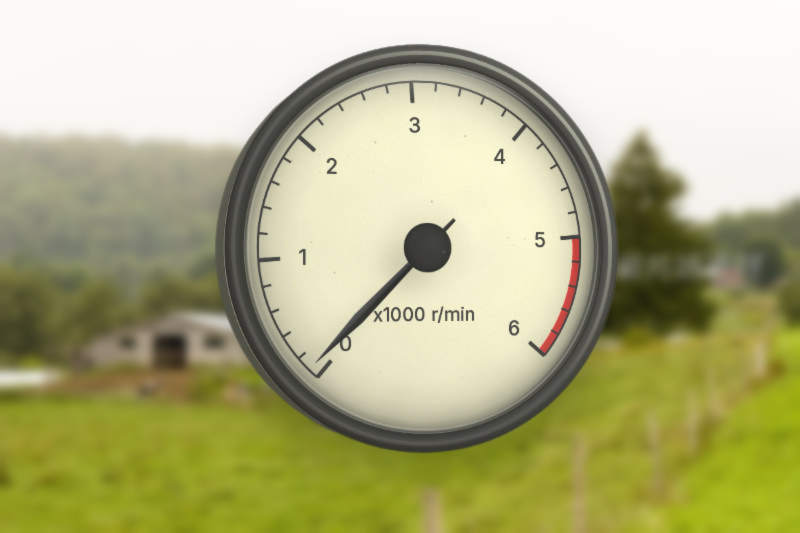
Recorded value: 100 rpm
